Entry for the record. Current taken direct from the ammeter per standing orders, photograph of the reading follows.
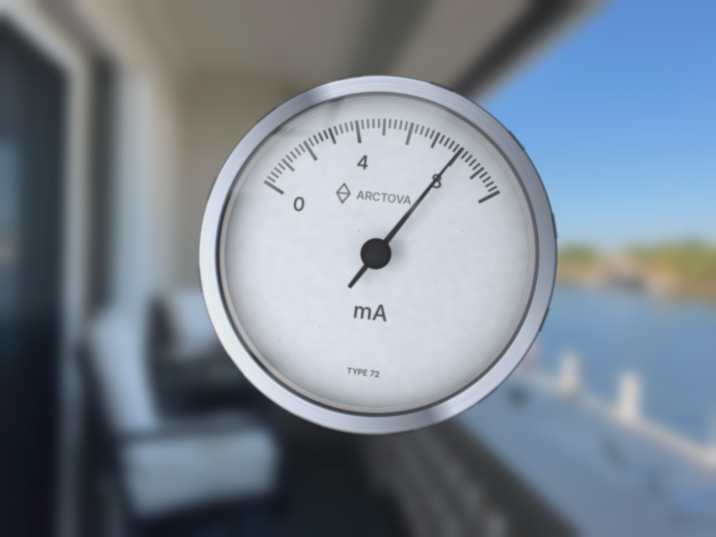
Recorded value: 8 mA
